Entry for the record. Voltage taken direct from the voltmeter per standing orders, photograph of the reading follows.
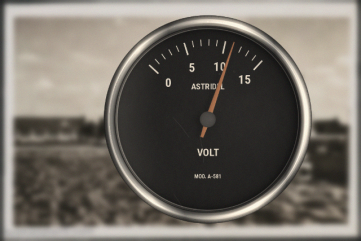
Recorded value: 11 V
